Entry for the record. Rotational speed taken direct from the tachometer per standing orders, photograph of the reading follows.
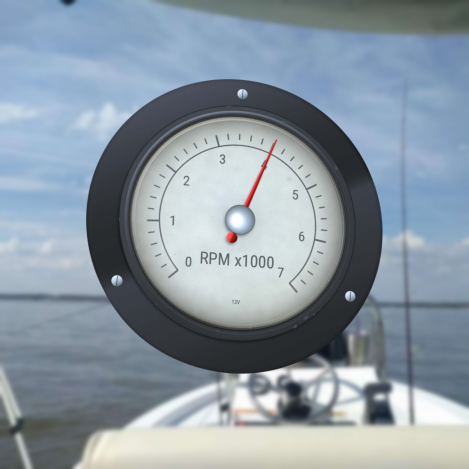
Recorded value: 4000 rpm
